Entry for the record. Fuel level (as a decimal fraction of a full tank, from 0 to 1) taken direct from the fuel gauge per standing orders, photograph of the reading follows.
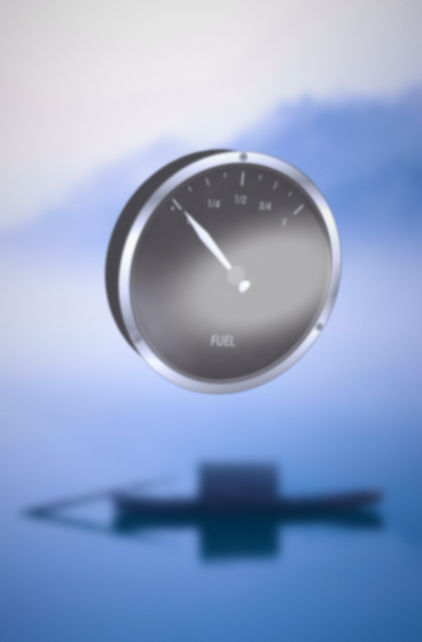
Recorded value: 0
